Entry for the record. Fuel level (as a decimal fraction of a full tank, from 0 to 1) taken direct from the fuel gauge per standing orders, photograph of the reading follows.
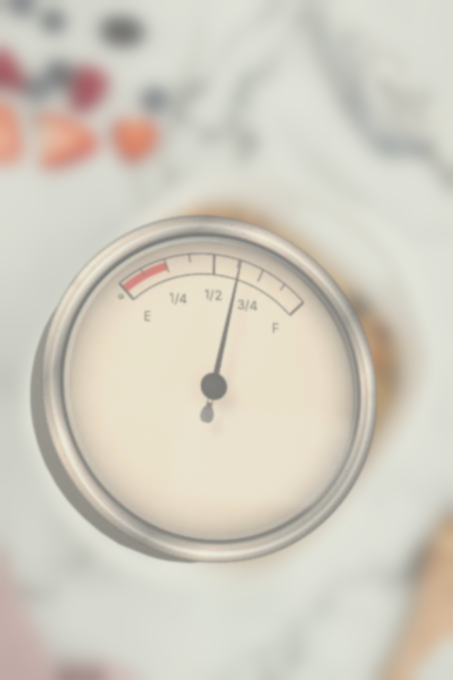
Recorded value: 0.625
